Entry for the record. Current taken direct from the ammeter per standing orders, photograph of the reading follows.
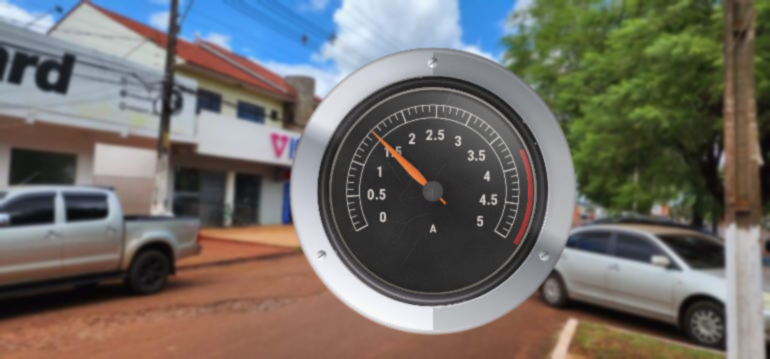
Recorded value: 1.5 A
